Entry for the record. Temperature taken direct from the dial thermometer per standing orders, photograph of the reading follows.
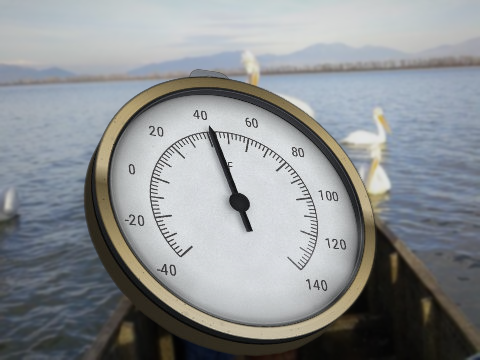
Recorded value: 40 °F
